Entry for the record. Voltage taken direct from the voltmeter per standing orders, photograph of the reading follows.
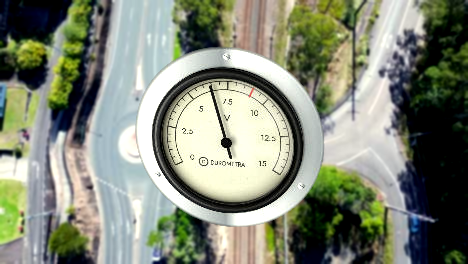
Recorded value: 6.5 V
